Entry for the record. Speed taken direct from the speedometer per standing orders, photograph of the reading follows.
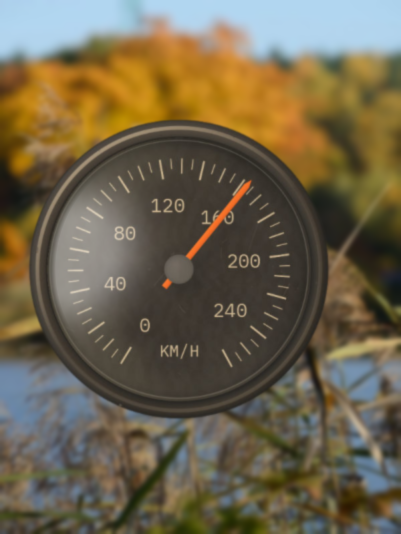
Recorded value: 162.5 km/h
